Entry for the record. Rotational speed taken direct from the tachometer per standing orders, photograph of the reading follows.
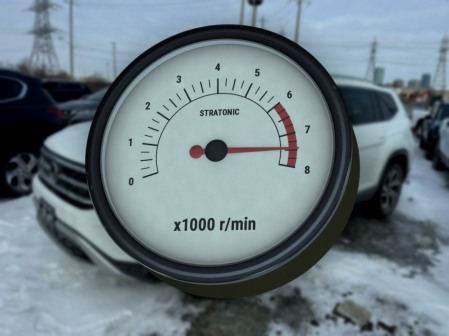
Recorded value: 7500 rpm
